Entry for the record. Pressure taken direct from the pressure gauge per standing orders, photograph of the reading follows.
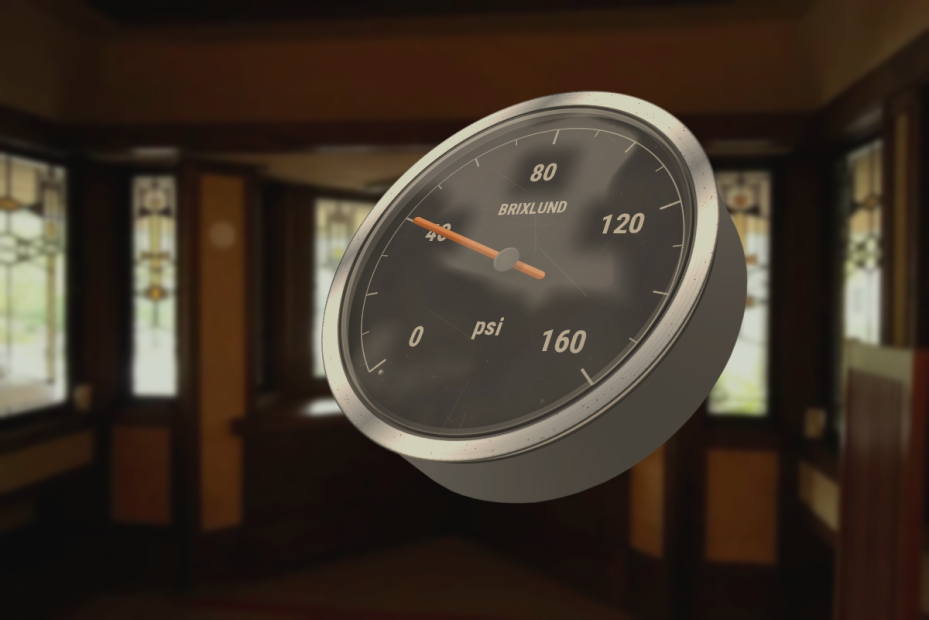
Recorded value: 40 psi
